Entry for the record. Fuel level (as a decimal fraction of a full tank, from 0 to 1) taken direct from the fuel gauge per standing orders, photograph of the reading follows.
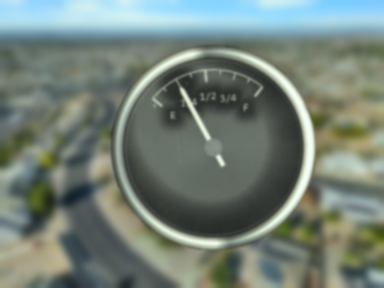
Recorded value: 0.25
